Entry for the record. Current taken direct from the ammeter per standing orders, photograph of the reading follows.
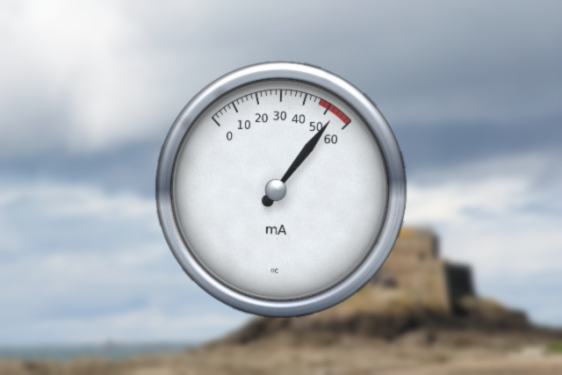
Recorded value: 54 mA
